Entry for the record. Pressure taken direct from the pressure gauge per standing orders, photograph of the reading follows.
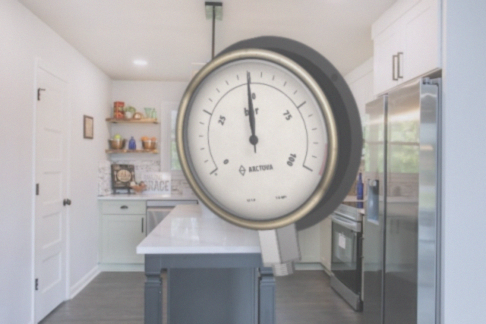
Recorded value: 50 bar
